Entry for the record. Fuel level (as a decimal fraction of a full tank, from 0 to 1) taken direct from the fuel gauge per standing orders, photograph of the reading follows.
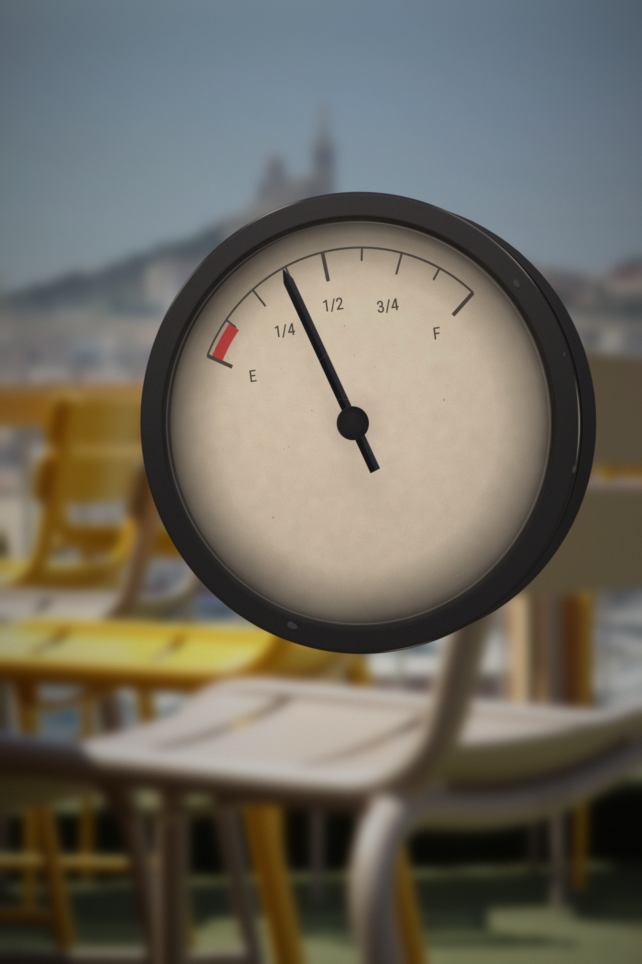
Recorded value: 0.375
